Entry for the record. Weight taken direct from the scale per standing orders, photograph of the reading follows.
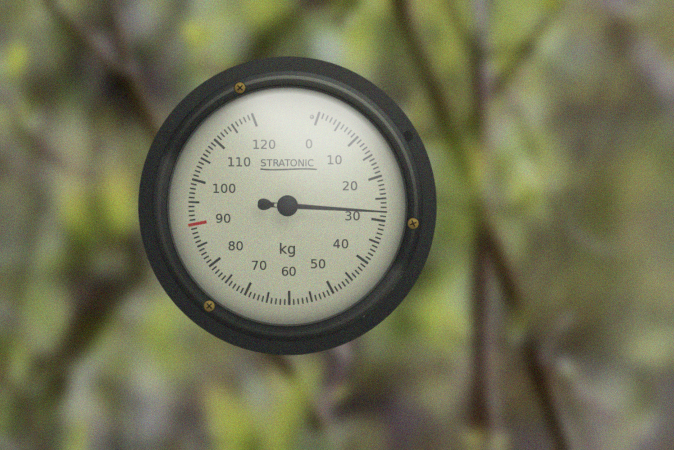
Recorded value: 28 kg
